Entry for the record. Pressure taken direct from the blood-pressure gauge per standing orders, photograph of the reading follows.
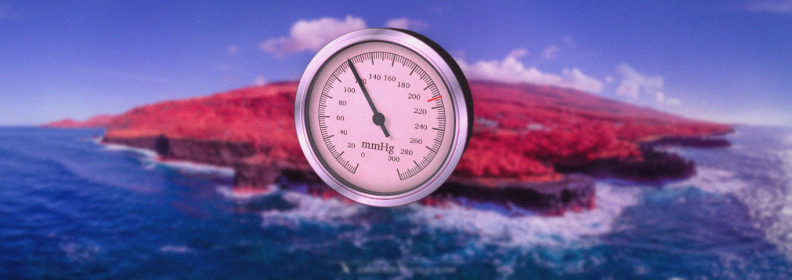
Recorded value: 120 mmHg
